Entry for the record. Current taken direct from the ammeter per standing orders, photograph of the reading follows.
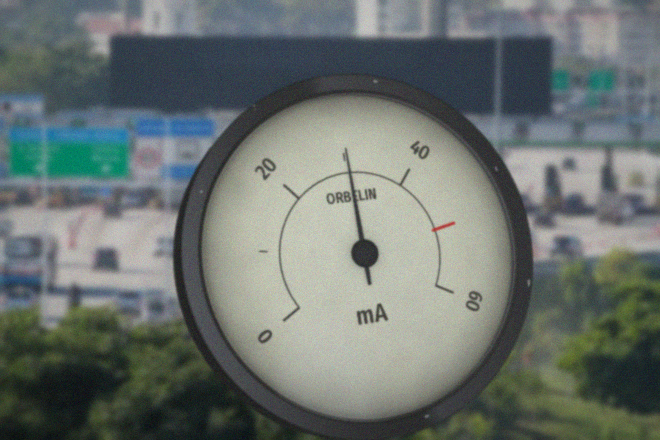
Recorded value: 30 mA
